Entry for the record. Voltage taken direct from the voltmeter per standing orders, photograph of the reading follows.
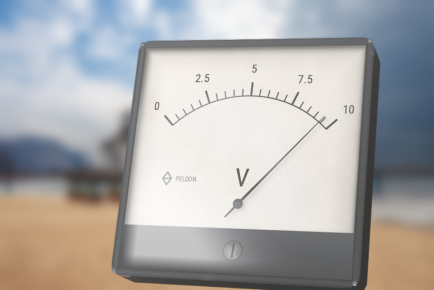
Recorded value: 9.5 V
